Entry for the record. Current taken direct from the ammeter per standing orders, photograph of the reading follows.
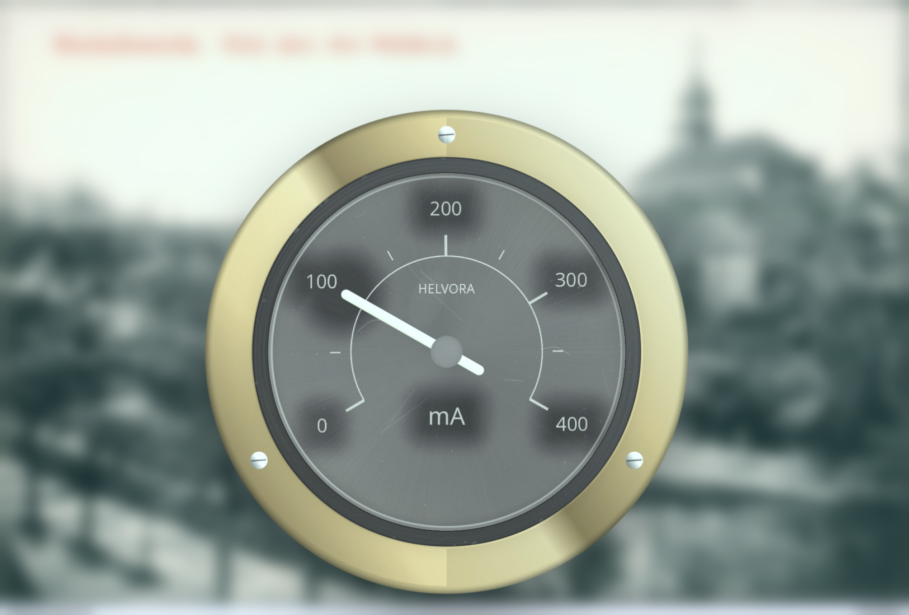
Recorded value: 100 mA
